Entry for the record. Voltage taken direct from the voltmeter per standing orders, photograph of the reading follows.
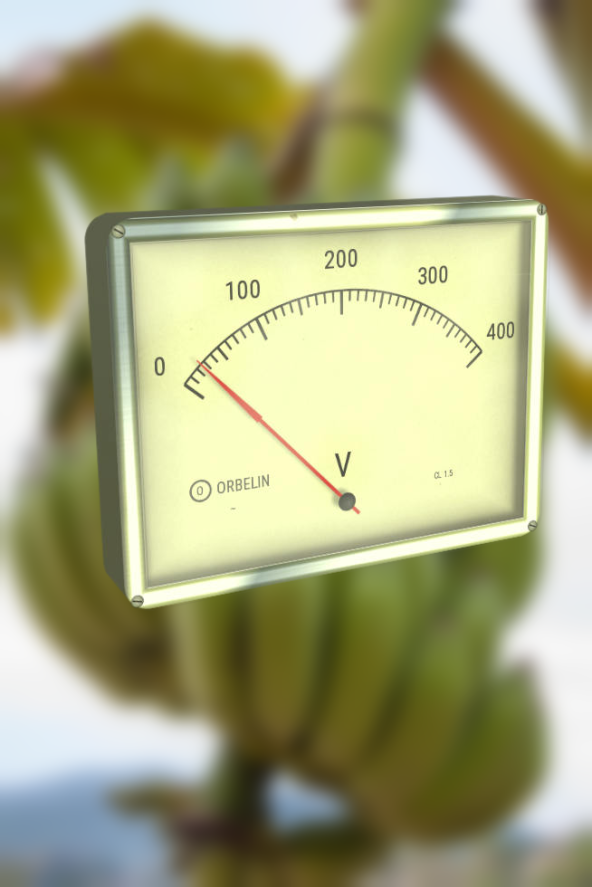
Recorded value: 25 V
